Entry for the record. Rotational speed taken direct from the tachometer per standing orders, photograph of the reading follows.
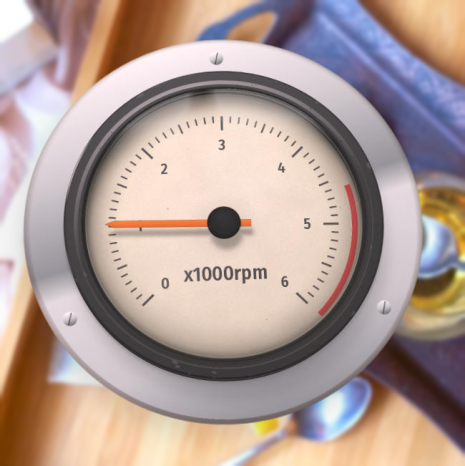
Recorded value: 1000 rpm
